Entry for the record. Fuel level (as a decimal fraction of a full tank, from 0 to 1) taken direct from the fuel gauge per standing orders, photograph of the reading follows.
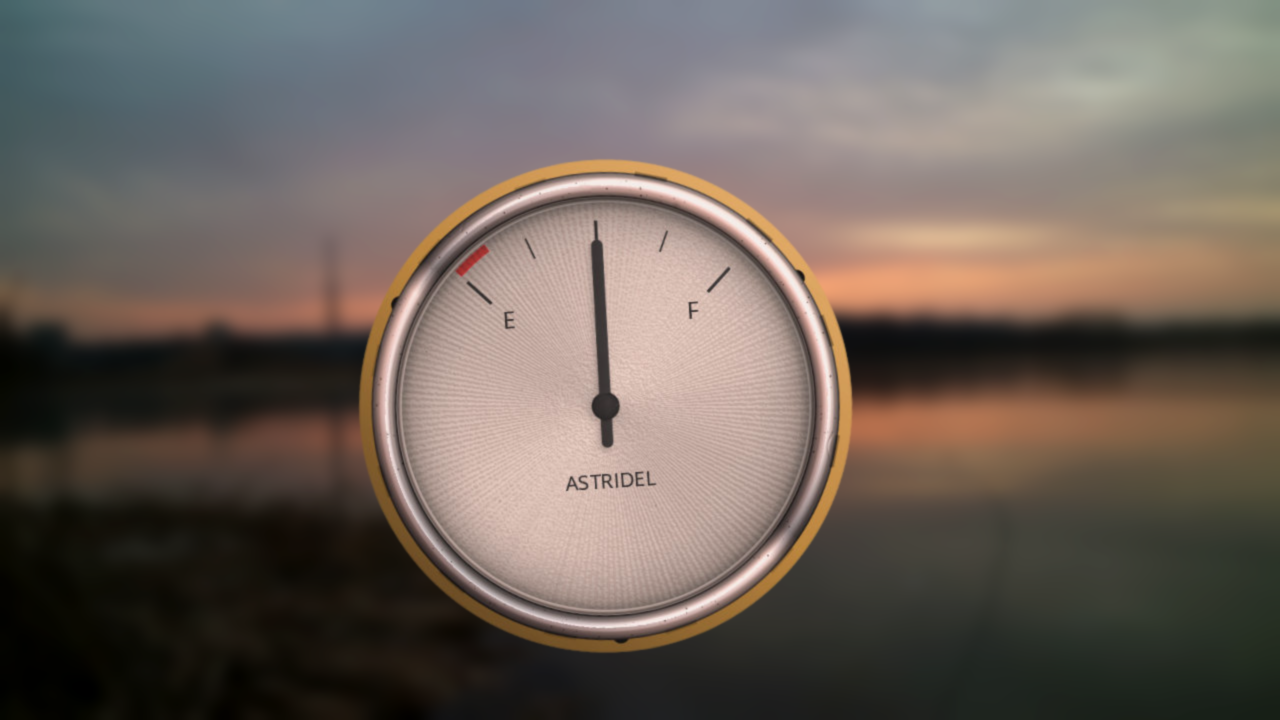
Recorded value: 0.5
